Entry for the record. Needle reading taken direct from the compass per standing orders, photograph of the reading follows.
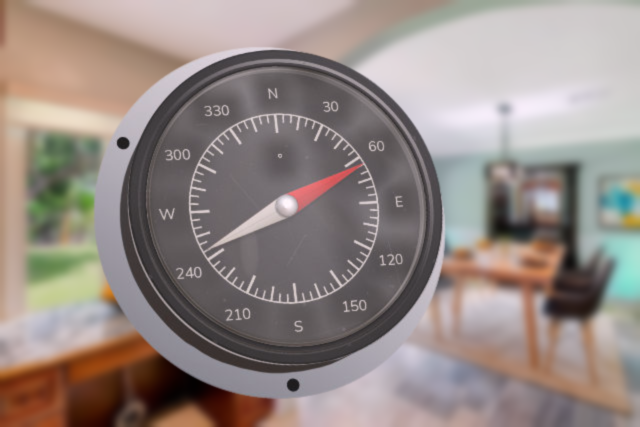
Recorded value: 65 °
